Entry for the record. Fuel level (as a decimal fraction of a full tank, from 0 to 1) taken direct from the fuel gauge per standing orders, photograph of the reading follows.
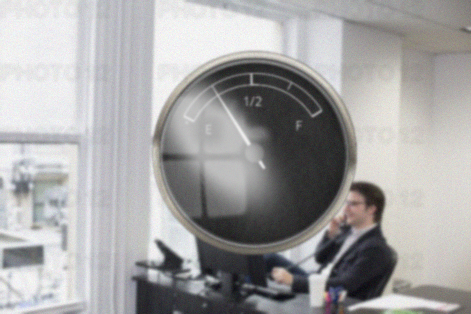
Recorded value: 0.25
